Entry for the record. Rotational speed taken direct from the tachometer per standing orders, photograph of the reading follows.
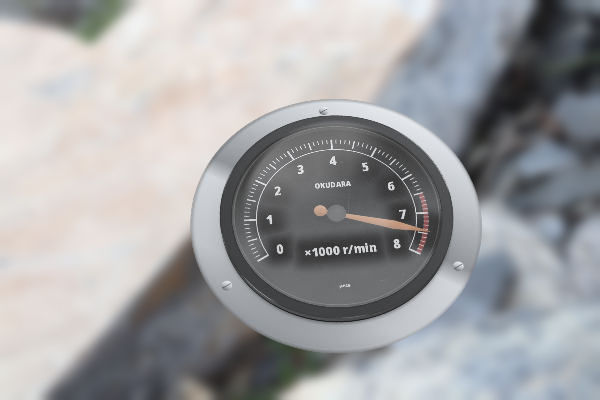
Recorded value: 7500 rpm
